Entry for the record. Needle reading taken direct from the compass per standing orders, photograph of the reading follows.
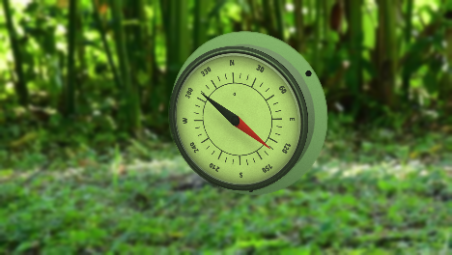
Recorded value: 130 °
